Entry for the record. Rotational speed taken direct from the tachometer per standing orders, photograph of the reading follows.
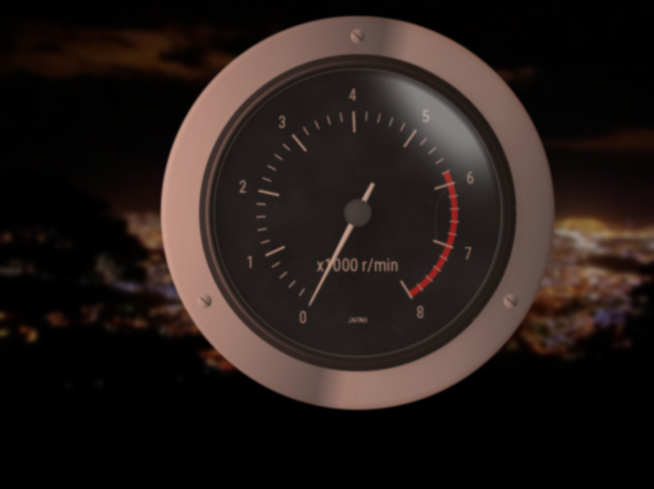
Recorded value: 0 rpm
